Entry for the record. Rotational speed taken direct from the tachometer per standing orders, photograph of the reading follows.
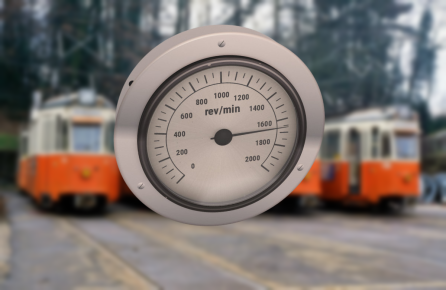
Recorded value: 1650 rpm
